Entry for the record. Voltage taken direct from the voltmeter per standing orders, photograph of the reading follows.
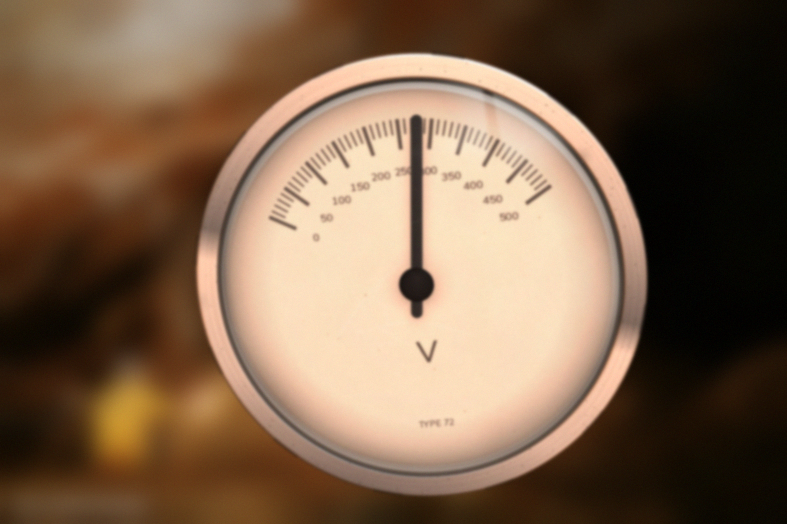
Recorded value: 280 V
